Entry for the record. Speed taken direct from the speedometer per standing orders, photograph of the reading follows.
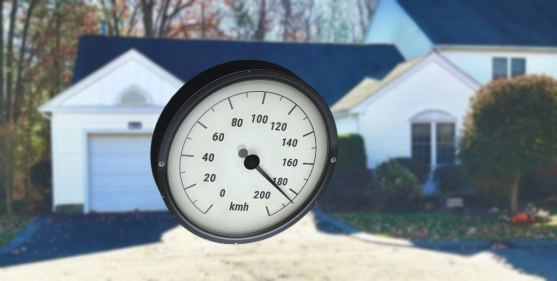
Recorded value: 185 km/h
